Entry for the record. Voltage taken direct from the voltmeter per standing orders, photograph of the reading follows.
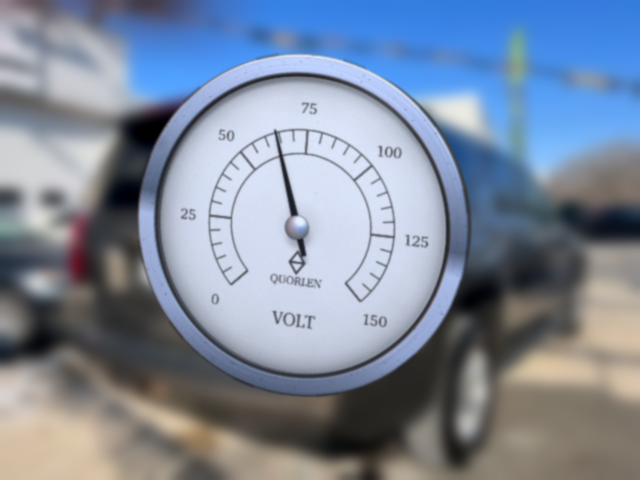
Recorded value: 65 V
